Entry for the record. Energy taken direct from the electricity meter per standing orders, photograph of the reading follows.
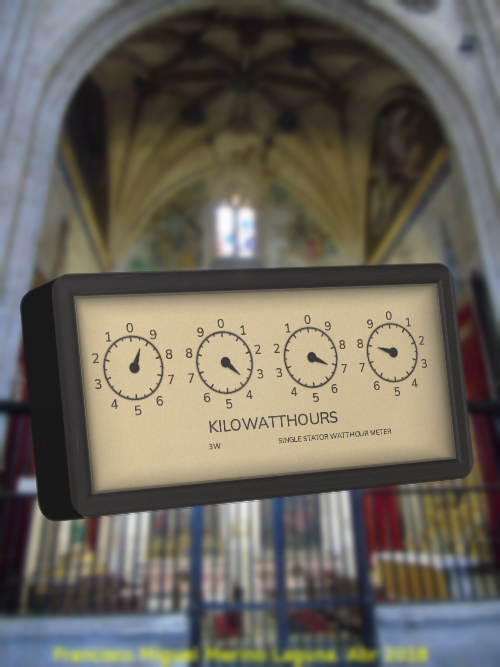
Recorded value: 9368 kWh
